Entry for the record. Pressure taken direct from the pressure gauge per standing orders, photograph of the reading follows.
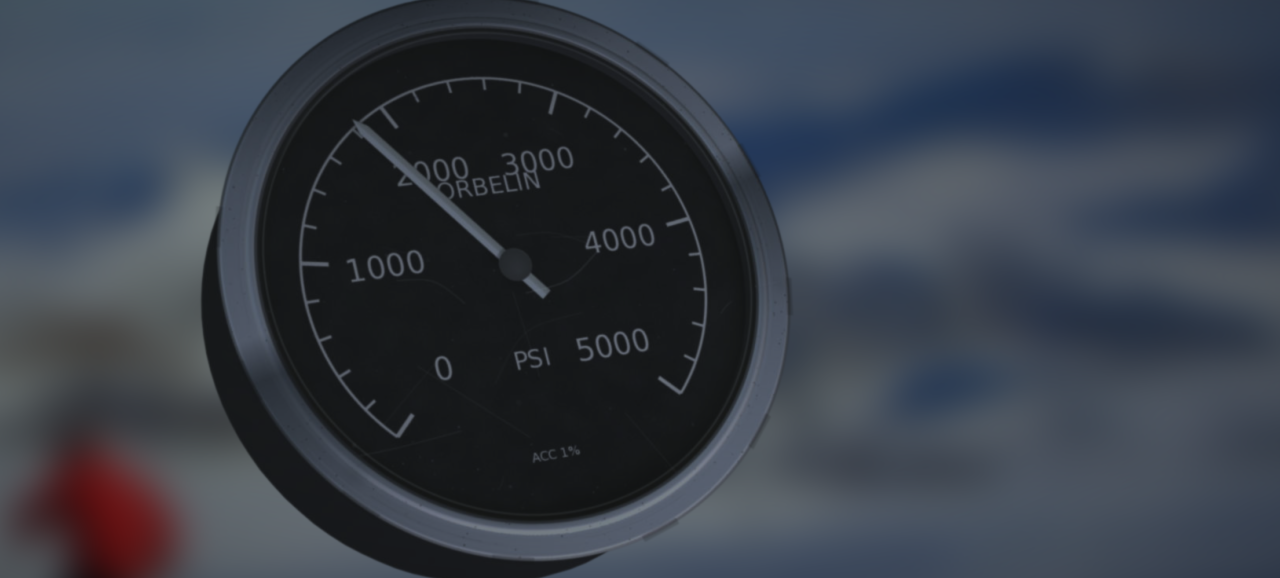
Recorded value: 1800 psi
